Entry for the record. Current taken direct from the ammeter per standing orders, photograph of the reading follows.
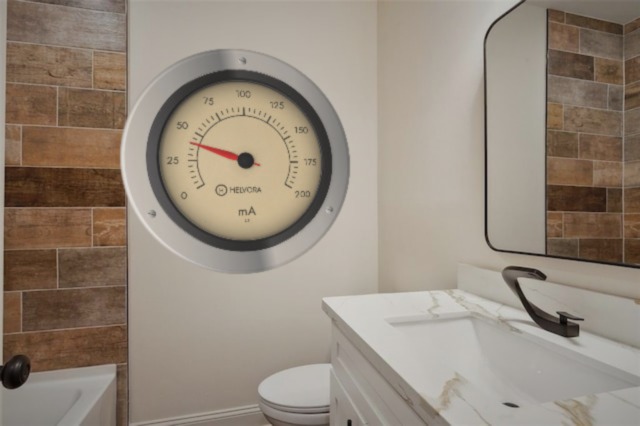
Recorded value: 40 mA
